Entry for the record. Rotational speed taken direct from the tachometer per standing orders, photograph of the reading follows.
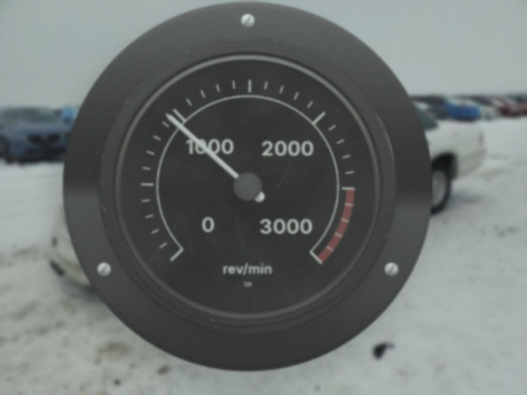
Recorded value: 950 rpm
